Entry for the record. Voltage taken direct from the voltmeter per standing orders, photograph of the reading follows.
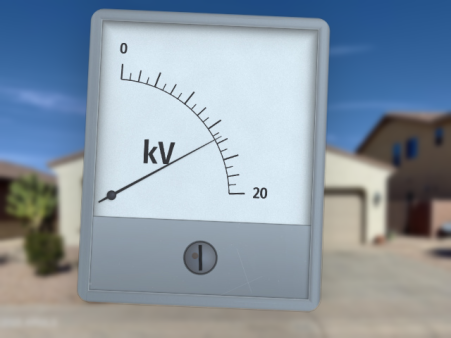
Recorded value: 13.5 kV
